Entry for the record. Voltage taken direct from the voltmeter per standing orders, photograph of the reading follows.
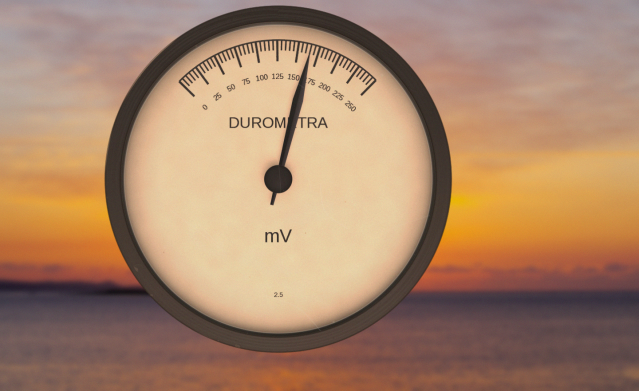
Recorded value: 165 mV
